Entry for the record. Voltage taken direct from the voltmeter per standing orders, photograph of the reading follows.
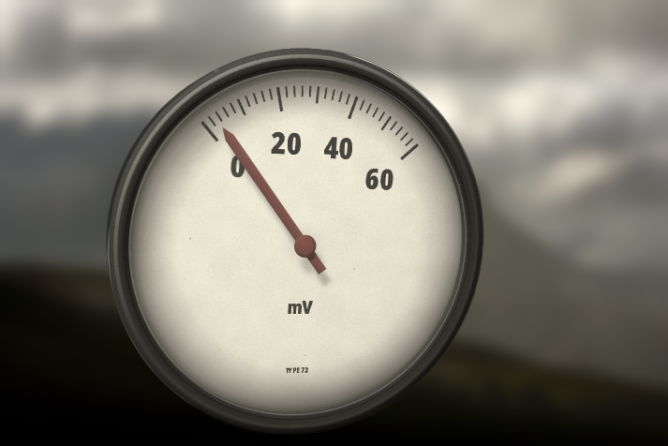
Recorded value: 3 mV
